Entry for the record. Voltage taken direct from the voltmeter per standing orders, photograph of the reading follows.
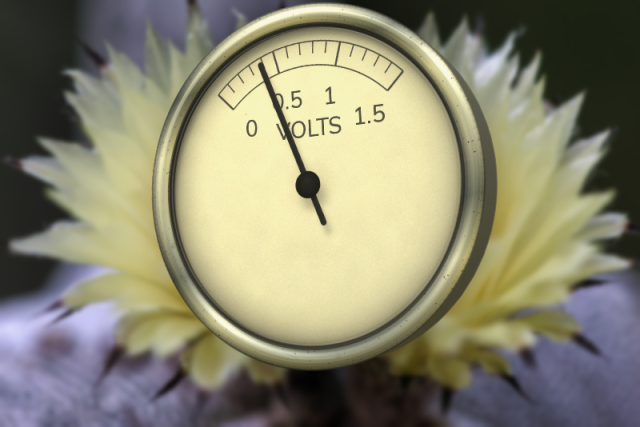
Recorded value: 0.4 V
